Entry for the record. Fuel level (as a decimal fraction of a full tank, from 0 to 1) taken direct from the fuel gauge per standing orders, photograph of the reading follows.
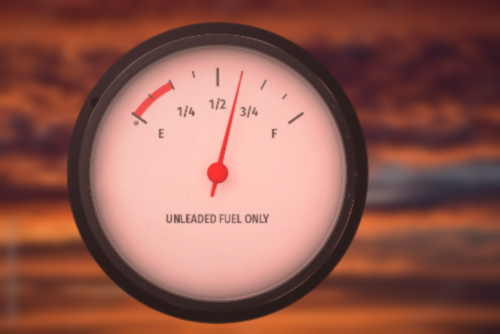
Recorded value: 0.625
